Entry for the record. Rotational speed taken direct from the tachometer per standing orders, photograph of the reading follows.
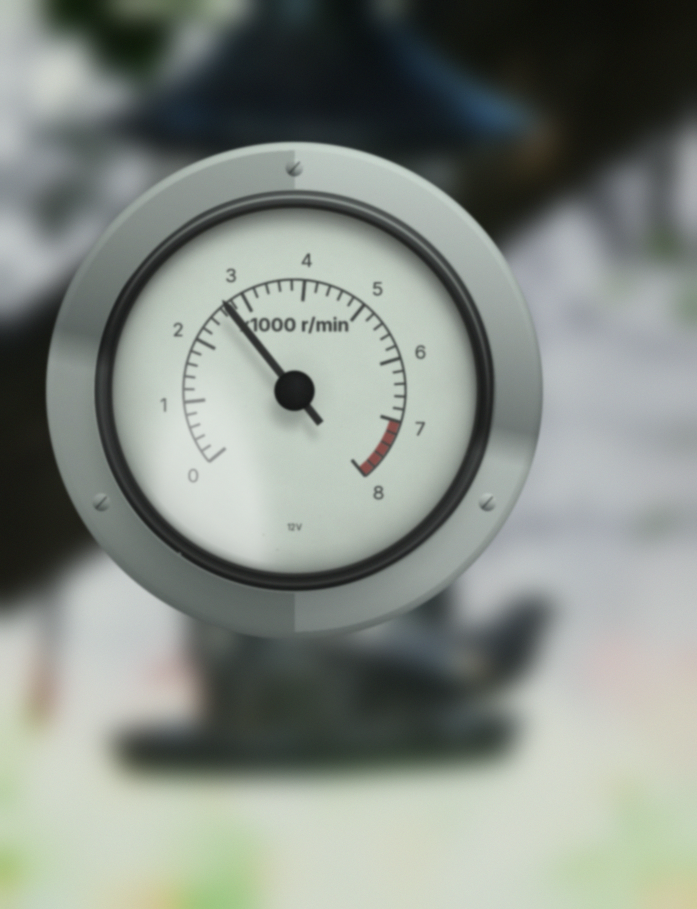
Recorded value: 2700 rpm
